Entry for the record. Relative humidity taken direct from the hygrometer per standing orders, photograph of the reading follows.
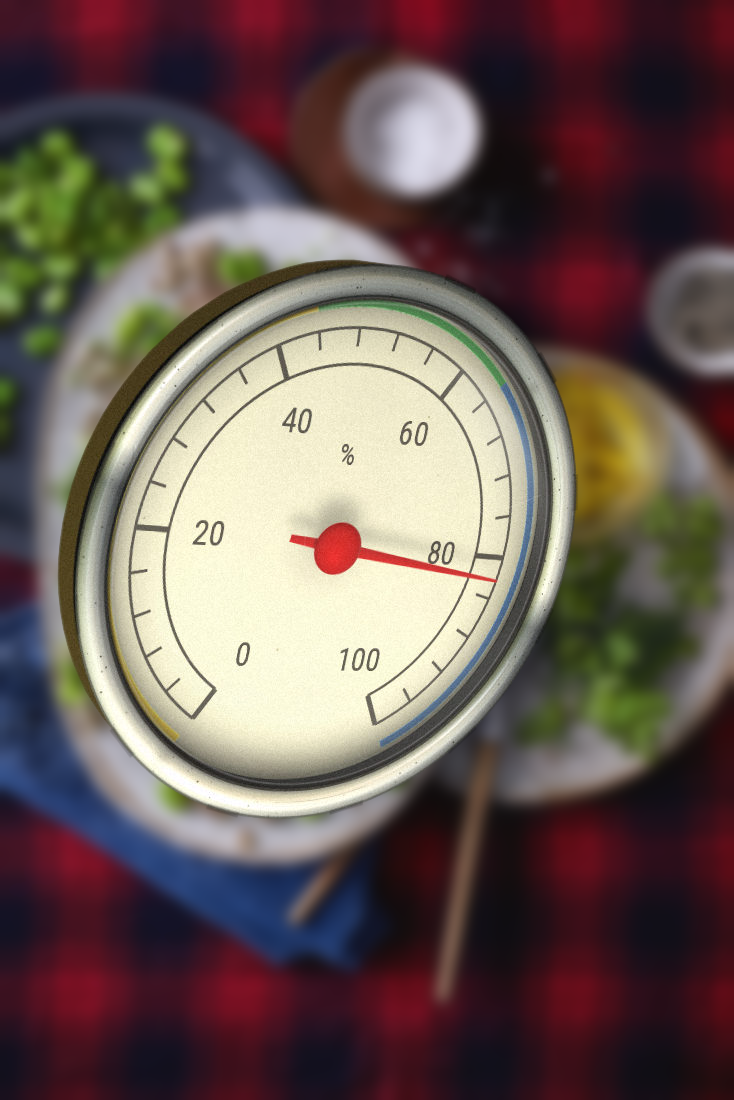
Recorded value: 82 %
